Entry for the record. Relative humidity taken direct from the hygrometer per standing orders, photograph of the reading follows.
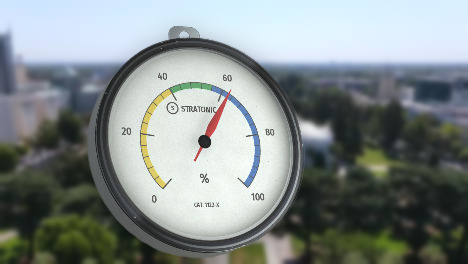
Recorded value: 62 %
